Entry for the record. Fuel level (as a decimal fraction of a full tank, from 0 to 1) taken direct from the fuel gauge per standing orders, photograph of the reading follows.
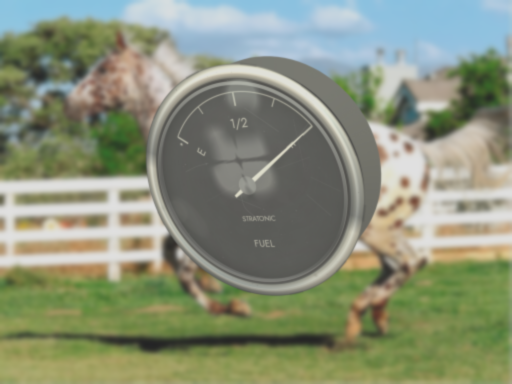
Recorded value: 1
